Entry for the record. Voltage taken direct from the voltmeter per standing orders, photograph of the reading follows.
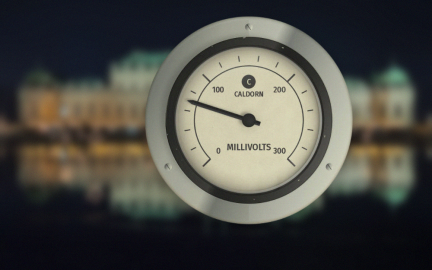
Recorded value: 70 mV
